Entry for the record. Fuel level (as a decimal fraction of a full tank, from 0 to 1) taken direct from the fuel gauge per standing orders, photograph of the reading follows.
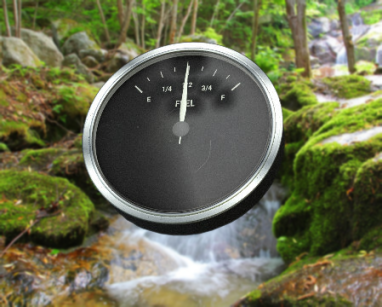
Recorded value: 0.5
